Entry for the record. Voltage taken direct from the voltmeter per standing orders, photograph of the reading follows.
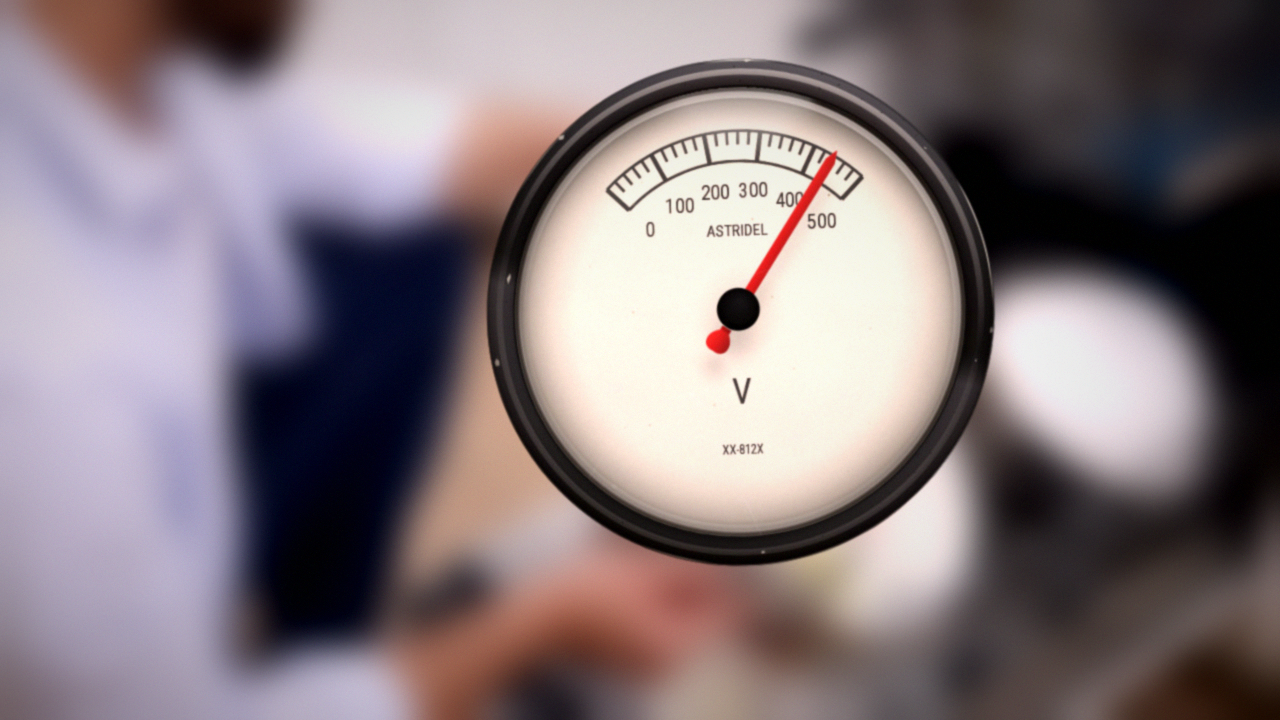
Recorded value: 440 V
